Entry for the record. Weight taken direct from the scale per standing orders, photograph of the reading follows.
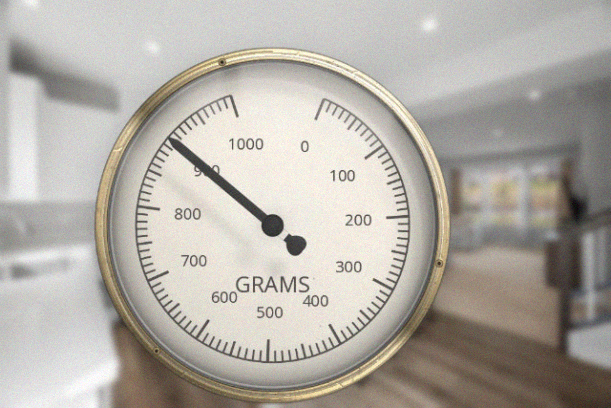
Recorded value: 900 g
